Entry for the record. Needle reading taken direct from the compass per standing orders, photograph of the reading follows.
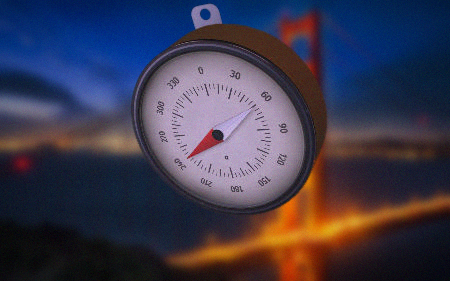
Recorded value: 240 °
